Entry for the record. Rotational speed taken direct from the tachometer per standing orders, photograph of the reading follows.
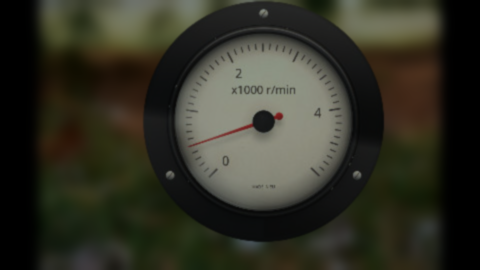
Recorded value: 500 rpm
